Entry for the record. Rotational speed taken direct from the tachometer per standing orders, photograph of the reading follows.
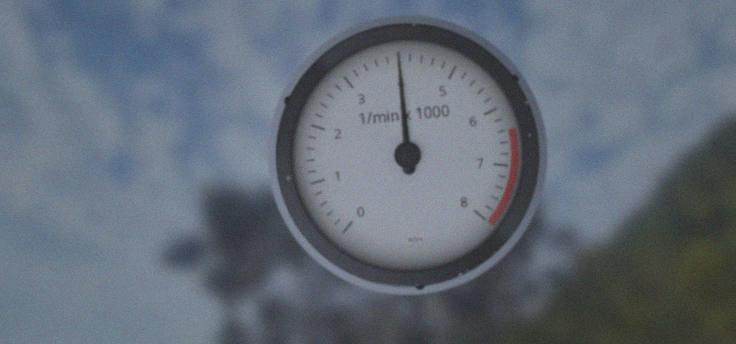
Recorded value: 4000 rpm
